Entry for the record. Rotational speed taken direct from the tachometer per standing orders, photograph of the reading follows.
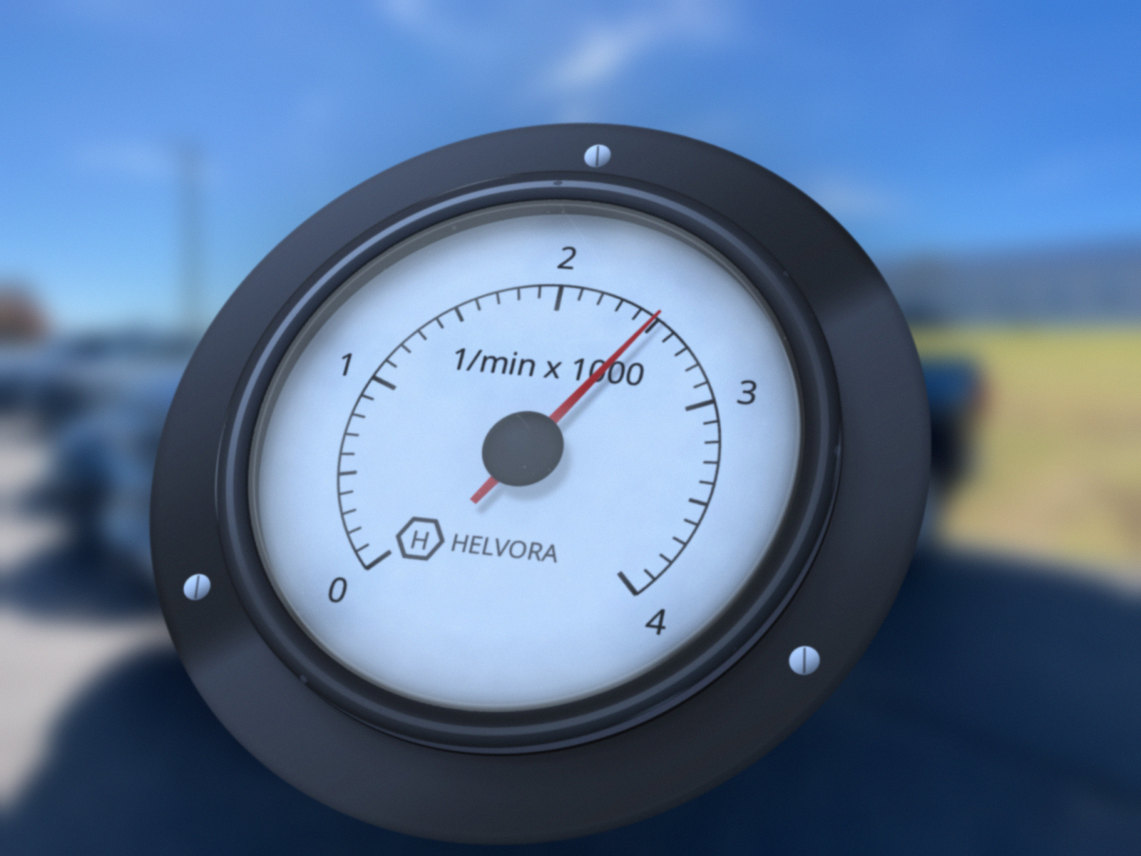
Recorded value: 2500 rpm
